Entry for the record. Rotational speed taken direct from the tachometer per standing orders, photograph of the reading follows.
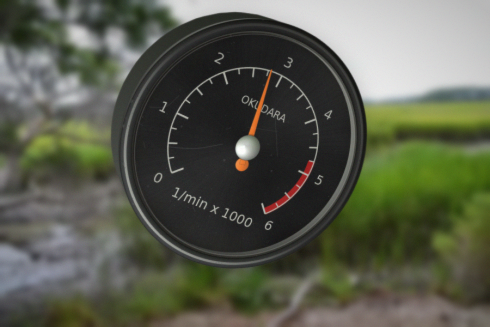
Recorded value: 2750 rpm
